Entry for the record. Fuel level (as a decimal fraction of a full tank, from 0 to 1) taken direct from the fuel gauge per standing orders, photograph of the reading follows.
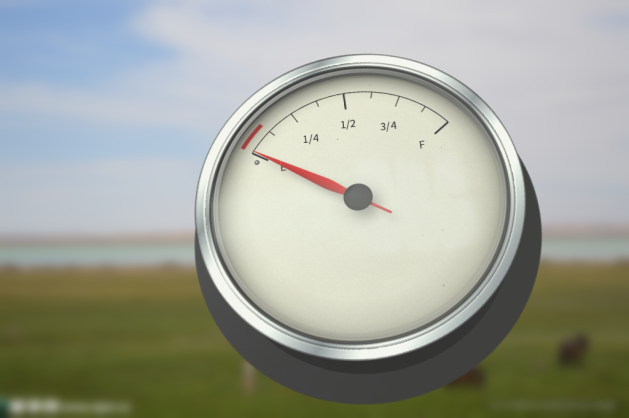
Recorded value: 0
